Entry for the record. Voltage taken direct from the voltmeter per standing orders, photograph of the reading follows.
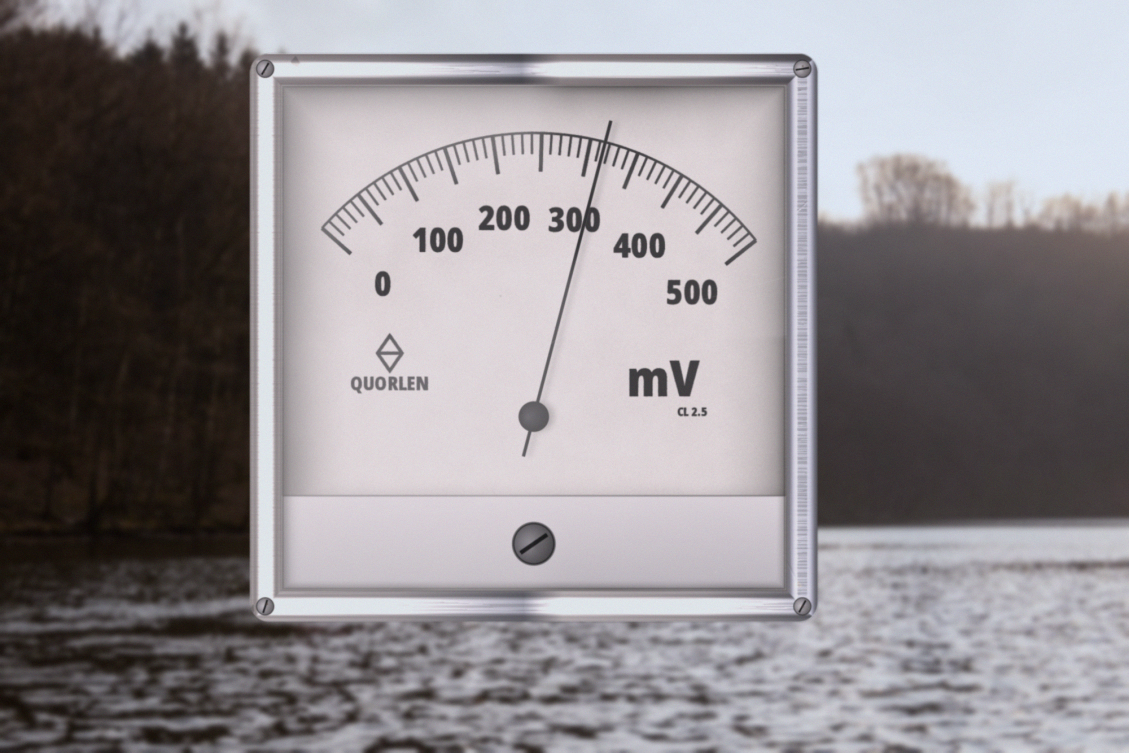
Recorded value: 315 mV
